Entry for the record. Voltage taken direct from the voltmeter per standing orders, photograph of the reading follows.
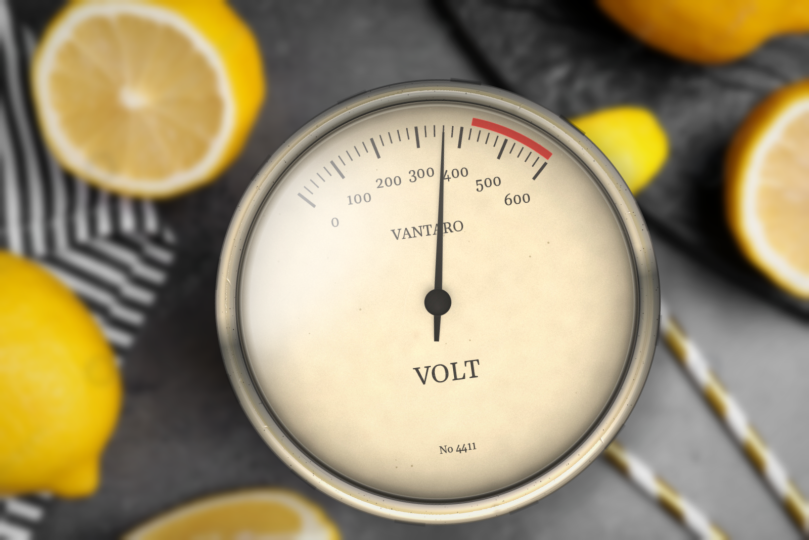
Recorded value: 360 V
